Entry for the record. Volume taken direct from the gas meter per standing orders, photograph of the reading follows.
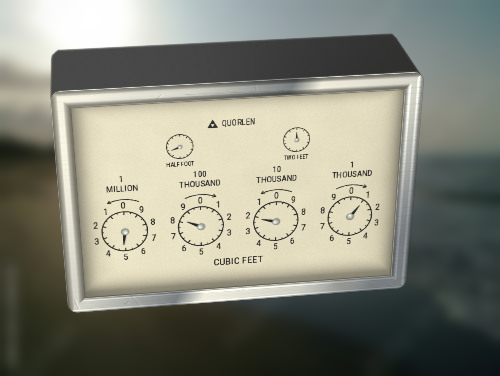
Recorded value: 482100 ft³
